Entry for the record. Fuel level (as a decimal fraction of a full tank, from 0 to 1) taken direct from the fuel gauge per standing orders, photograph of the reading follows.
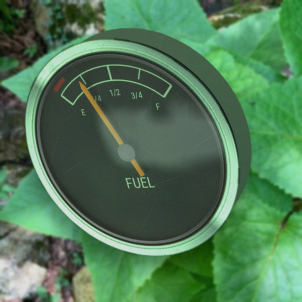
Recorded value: 0.25
